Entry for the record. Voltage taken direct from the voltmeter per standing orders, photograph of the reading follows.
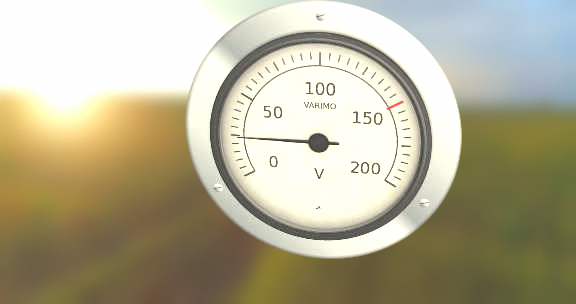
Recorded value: 25 V
